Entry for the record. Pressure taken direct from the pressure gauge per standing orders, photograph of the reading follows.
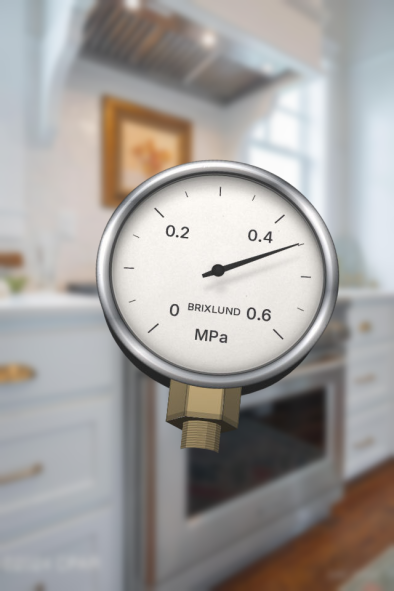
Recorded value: 0.45 MPa
